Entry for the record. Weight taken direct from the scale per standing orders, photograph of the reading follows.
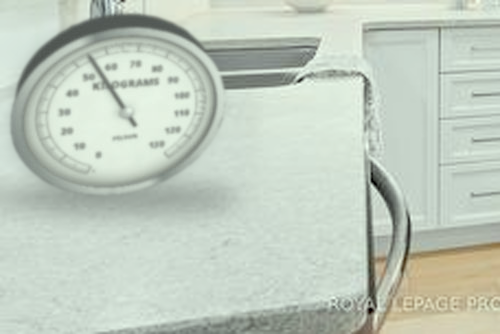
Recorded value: 55 kg
